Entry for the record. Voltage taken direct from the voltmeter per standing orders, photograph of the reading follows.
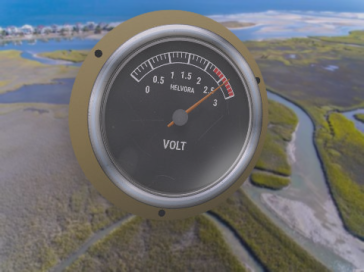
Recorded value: 2.6 V
